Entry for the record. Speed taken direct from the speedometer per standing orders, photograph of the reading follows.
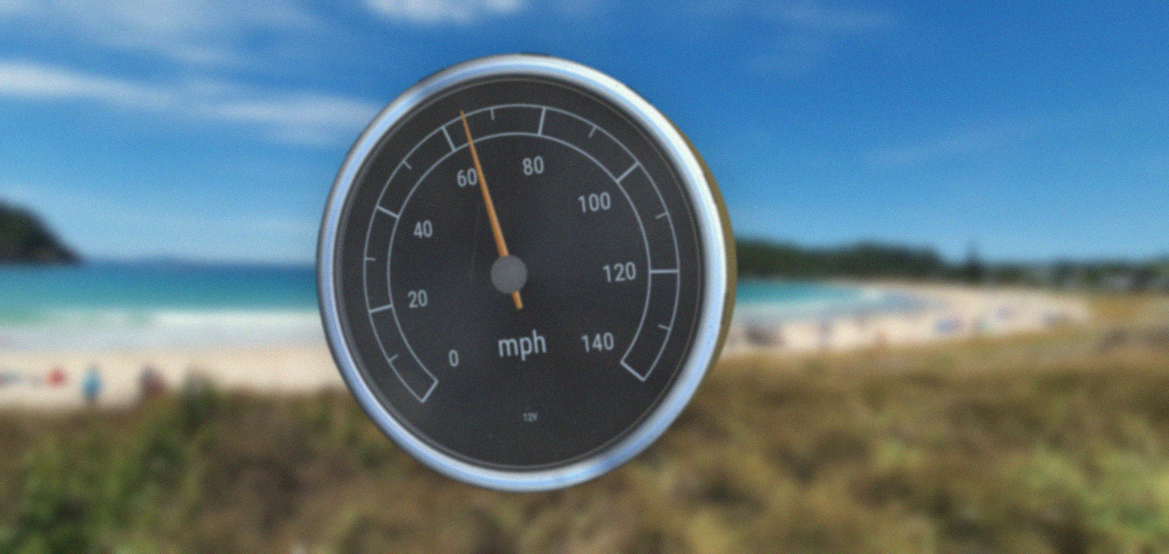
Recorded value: 65 mph
